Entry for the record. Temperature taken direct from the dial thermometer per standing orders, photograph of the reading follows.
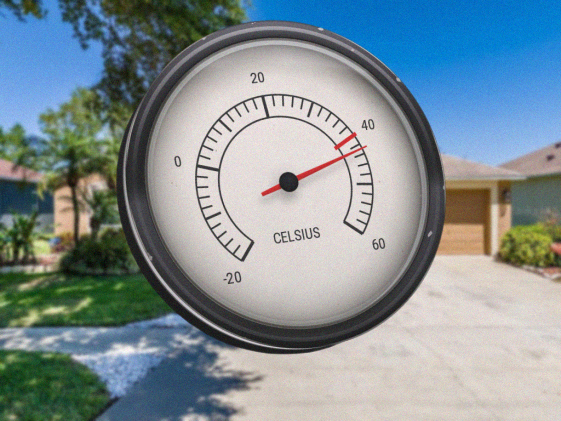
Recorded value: 43 °C
